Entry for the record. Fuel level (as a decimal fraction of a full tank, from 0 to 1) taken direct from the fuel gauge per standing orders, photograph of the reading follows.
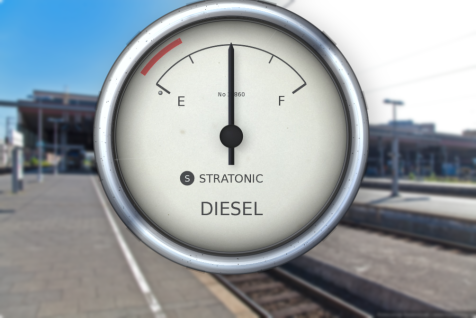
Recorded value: 0.5
